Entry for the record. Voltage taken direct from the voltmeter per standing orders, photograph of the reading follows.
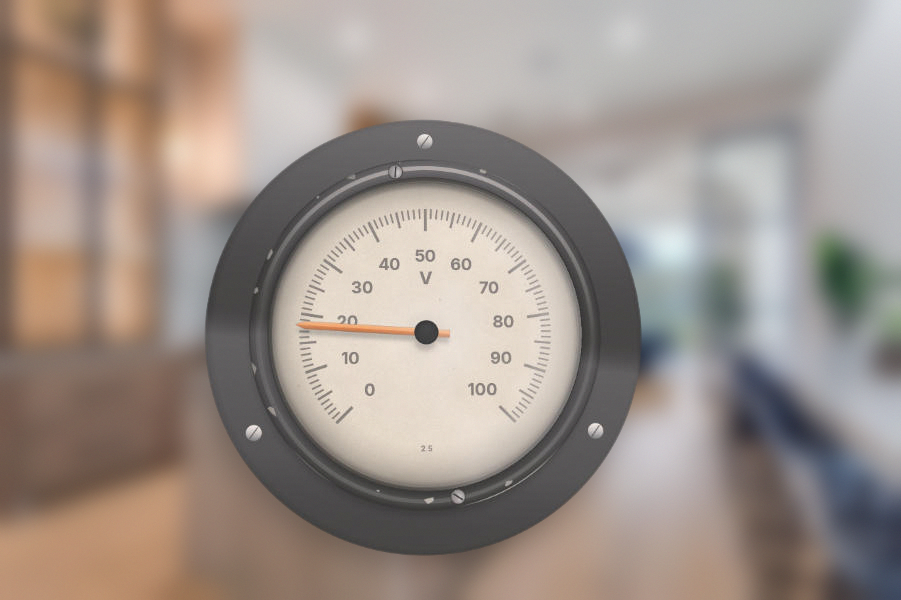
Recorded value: 18 V
